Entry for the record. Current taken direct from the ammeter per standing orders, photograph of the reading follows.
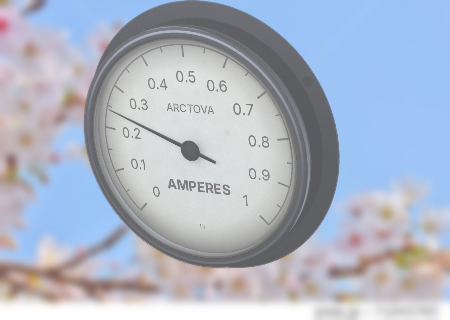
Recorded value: 0.25 A
